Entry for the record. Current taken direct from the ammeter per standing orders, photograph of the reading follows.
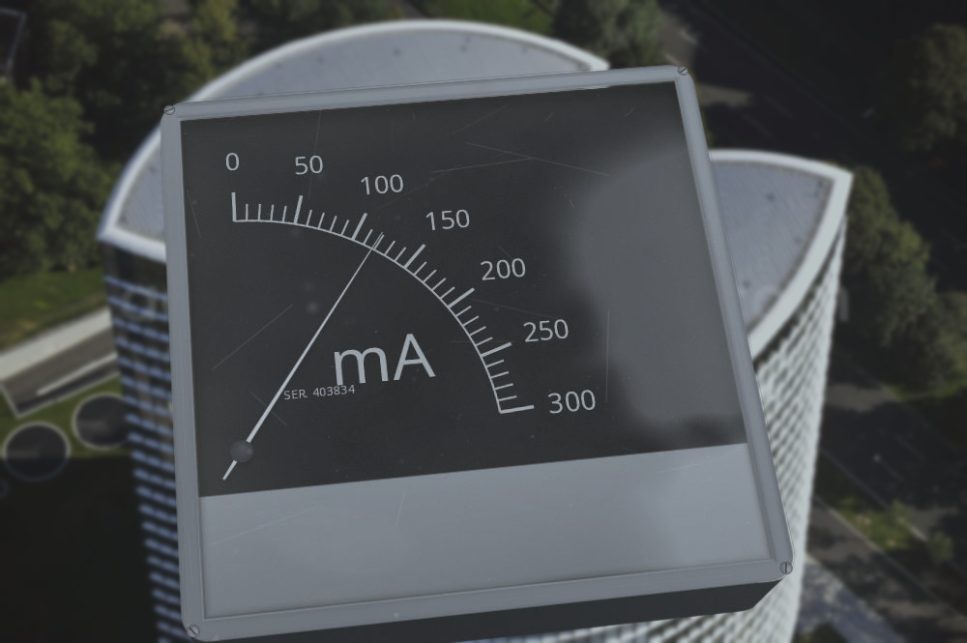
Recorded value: 120 mA
